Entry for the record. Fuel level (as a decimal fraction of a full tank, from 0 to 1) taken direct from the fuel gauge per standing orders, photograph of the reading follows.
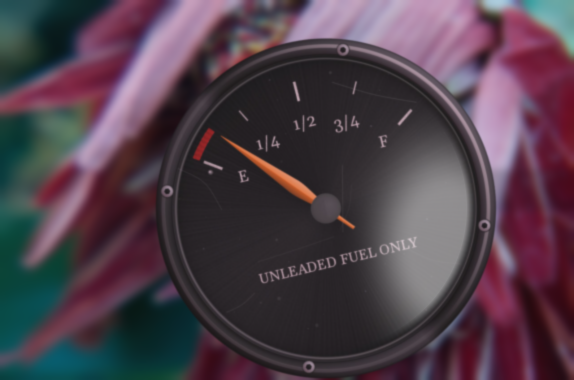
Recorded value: 0.125
